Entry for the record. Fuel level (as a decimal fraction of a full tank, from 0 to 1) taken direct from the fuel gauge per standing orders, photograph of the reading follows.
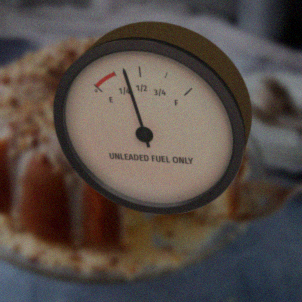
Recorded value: 0.375
